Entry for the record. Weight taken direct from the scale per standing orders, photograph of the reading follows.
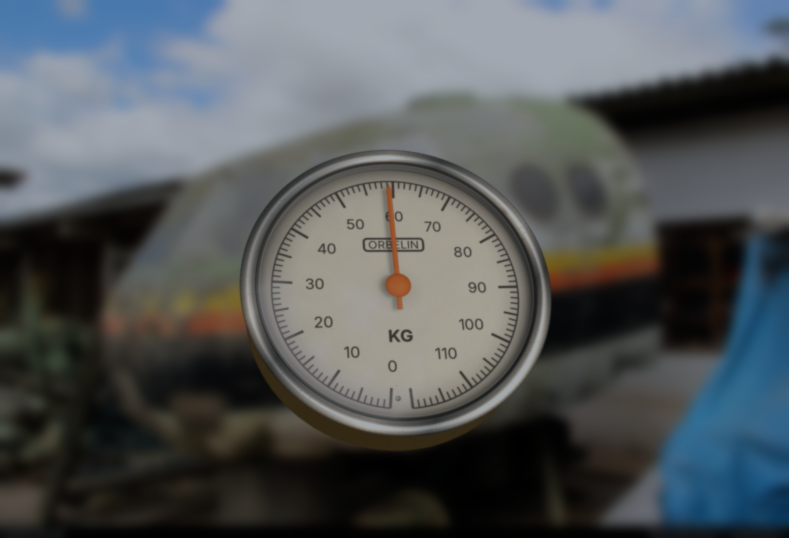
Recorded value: 59 kg
